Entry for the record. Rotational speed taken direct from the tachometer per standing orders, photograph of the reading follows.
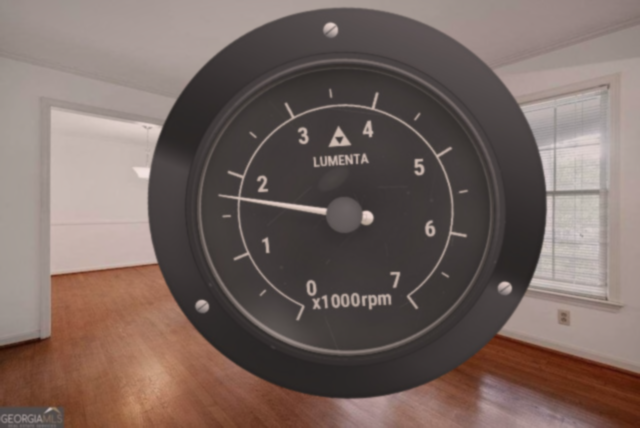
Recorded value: 1750 rpm
